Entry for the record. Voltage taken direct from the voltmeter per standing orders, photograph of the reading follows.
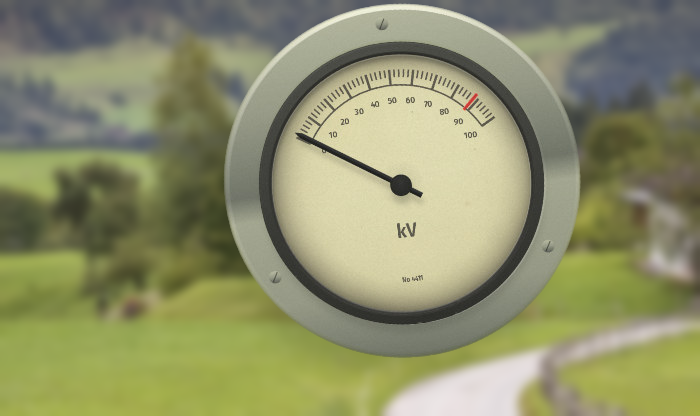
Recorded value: 2 kV
